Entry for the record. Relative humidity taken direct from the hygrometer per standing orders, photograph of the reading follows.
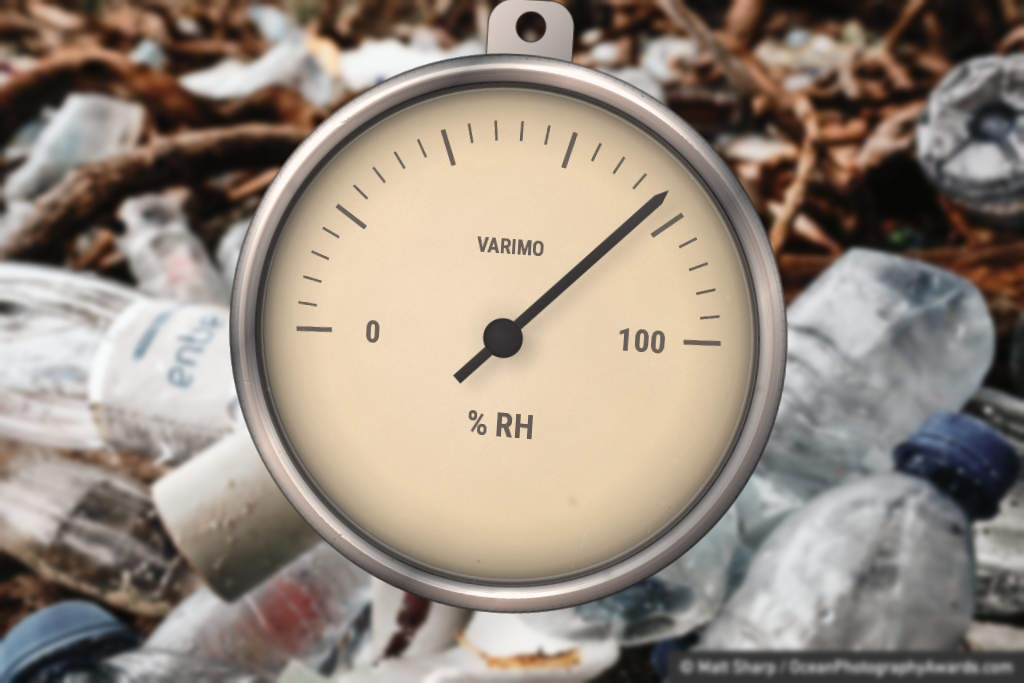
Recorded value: 76 %
